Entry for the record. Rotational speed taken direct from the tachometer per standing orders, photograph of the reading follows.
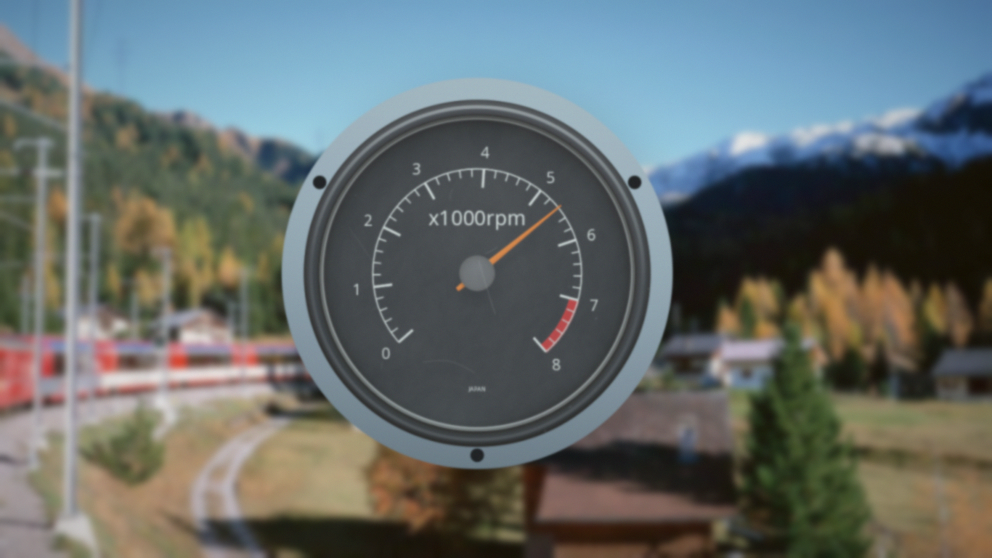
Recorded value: 5400 rpm
